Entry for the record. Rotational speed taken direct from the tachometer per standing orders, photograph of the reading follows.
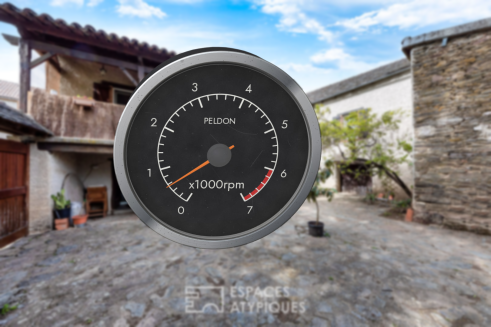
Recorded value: 600 rpm
